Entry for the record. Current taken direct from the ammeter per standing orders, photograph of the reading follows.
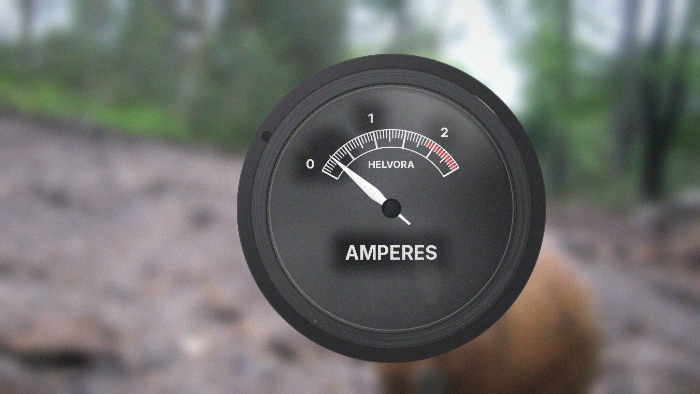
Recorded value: 0.25 A
